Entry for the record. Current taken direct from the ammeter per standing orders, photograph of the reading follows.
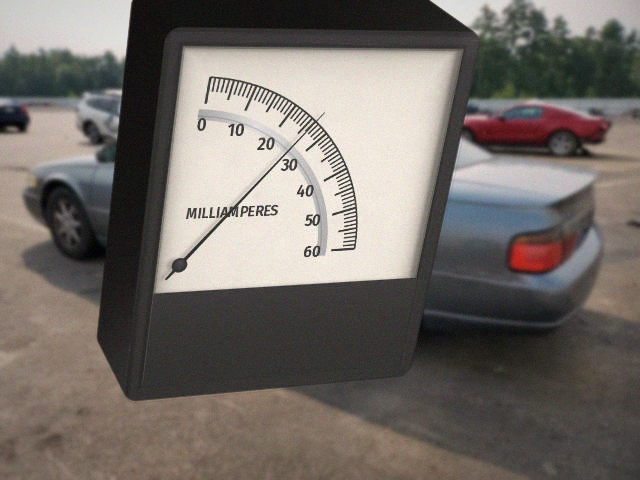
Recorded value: 25 mA
